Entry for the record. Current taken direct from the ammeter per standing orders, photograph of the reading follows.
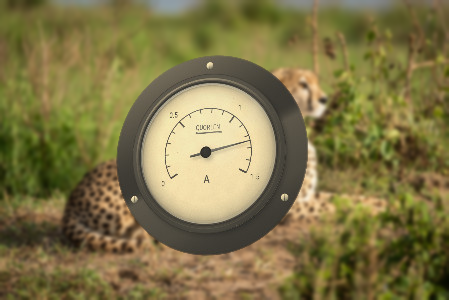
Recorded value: 1.25 A
